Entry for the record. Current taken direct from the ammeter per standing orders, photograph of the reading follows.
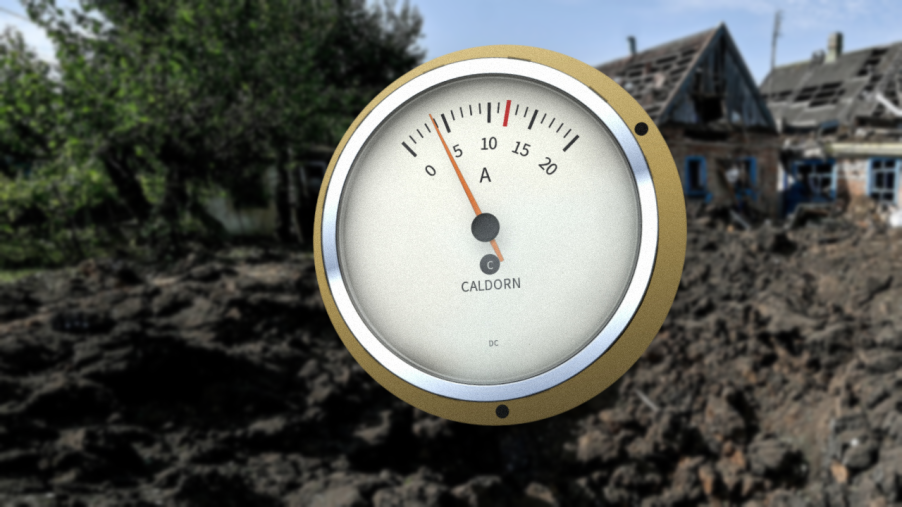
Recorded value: 4 A
